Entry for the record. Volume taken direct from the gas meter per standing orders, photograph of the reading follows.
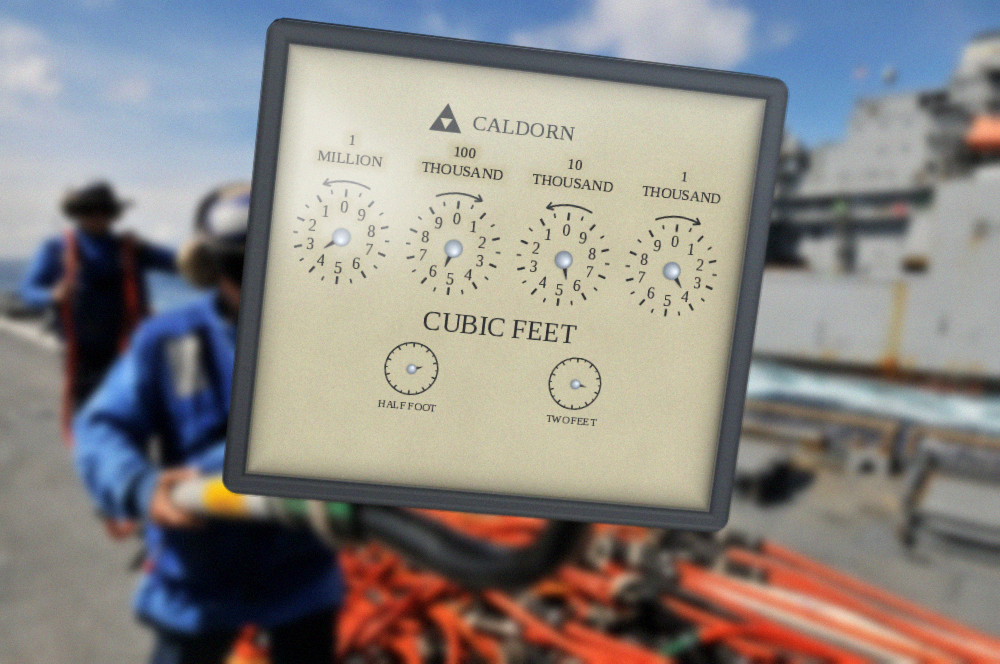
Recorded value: 355400 ft³
